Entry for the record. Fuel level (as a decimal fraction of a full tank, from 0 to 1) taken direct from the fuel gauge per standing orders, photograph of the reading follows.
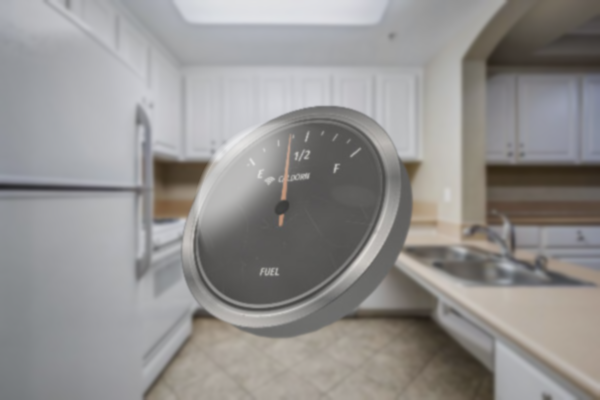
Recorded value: 0.375
